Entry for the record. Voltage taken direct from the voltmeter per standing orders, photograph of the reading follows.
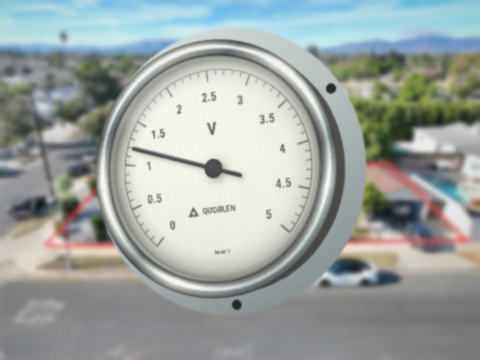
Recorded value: 1.2 V
